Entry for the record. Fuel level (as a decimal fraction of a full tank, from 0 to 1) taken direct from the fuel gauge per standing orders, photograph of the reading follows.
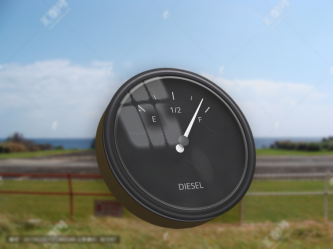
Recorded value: 0.875
